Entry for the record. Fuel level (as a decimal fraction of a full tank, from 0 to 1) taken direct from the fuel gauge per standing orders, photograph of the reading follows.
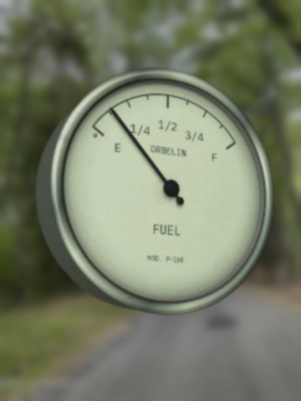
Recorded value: 0.125
